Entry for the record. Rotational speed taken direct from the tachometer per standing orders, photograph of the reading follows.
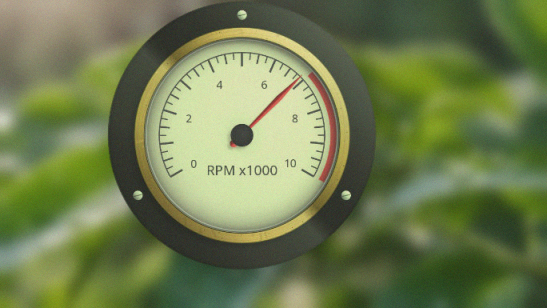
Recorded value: 6875 rpm
